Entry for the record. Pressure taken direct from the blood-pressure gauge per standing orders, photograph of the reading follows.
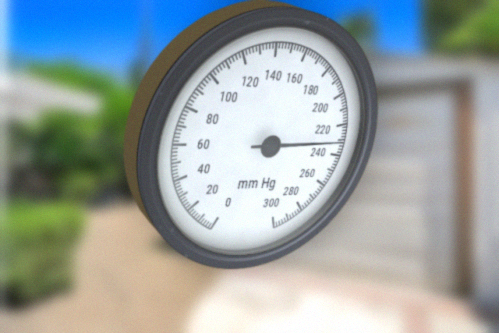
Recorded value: 230 mmHg
